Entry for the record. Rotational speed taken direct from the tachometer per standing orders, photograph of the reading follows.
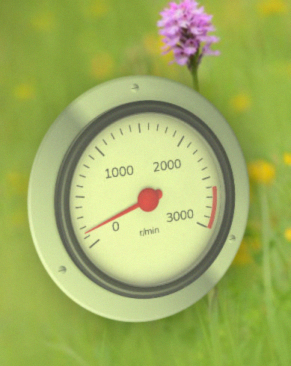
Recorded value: 150 rpm
